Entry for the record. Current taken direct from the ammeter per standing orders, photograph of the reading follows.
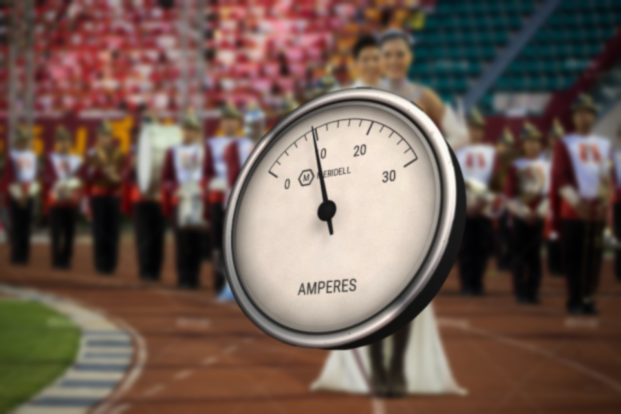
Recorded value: 10 A
